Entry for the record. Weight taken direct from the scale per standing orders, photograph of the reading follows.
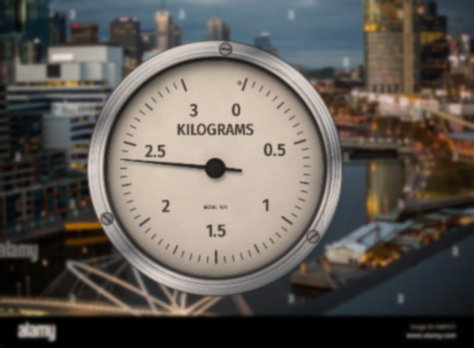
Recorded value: 2.4 kg
